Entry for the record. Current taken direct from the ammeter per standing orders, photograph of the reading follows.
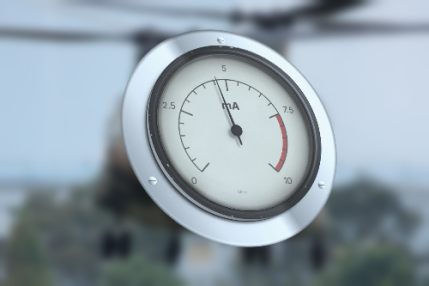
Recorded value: 4.5 mA
